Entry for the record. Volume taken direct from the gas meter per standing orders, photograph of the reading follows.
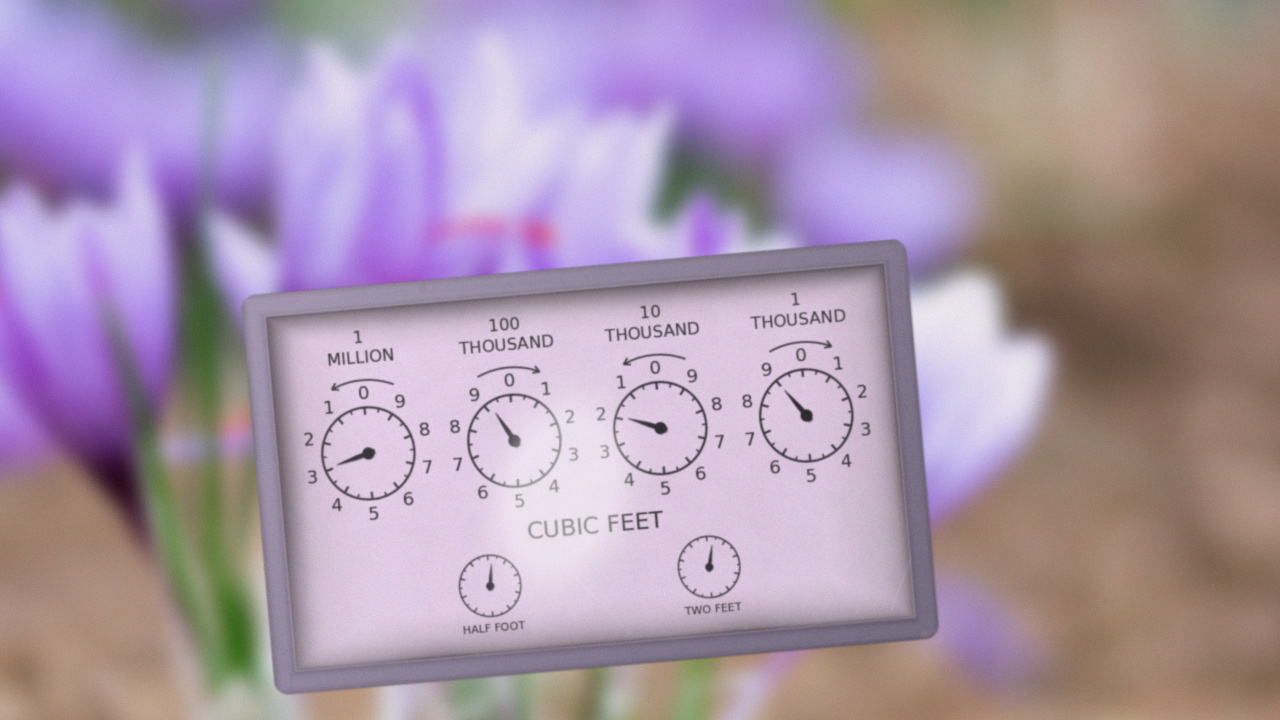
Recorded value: 291900 ft³
